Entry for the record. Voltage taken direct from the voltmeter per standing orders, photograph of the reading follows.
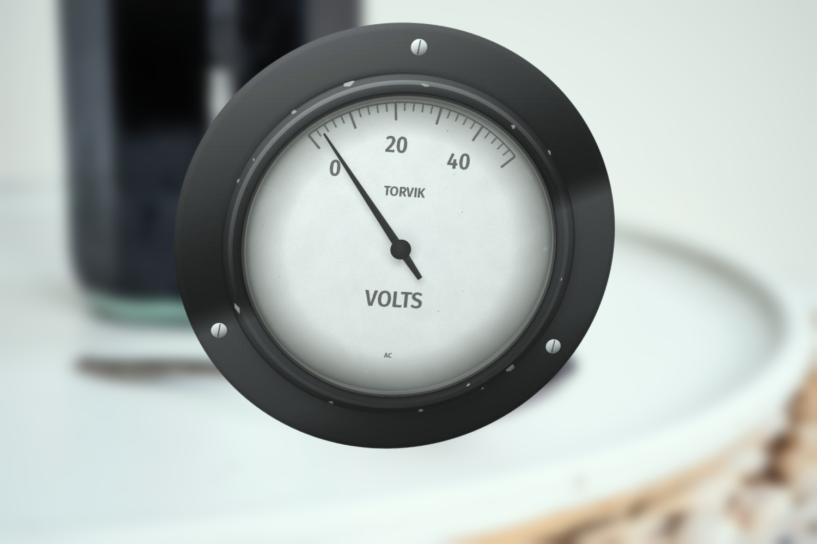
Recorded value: 3 V
